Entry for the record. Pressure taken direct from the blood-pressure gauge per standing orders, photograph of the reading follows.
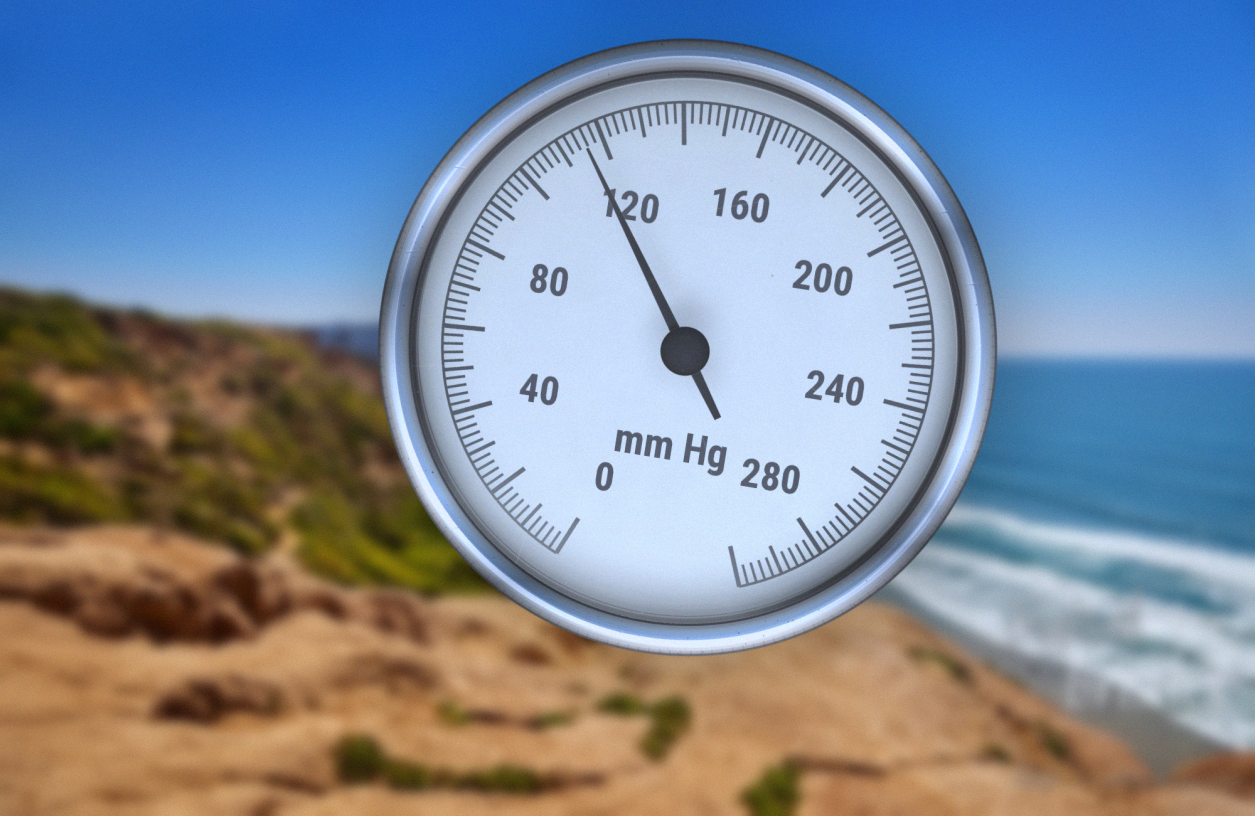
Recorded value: 116 mmHg
